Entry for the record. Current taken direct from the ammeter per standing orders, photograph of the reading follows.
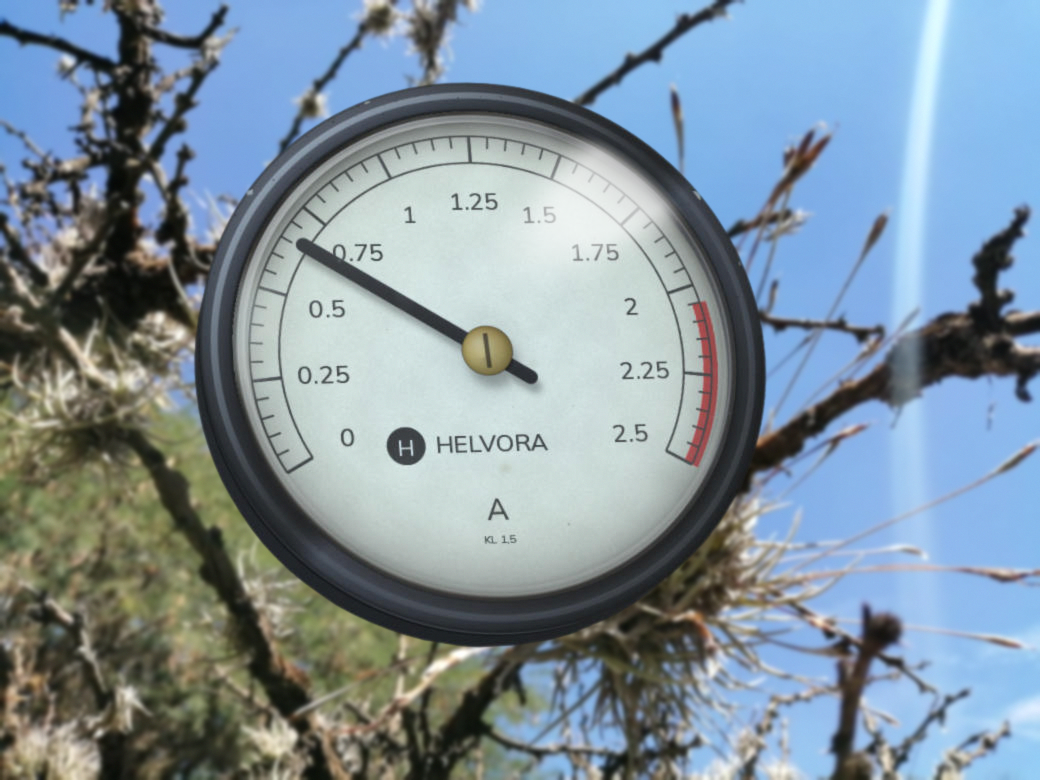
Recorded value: 0.65 A
